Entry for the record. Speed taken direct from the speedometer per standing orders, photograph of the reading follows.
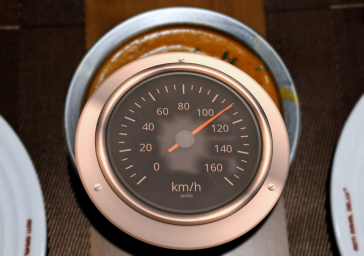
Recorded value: 110 km/h
